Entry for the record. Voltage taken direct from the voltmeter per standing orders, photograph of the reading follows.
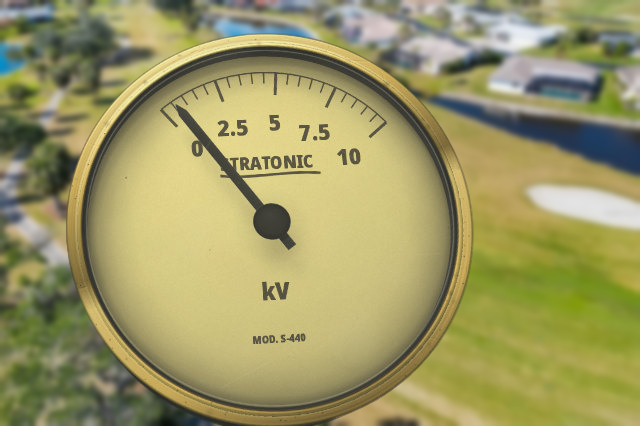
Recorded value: 0.5 kV
